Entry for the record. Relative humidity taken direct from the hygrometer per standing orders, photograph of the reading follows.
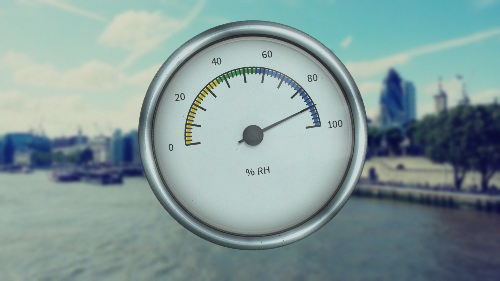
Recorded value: 90 %
